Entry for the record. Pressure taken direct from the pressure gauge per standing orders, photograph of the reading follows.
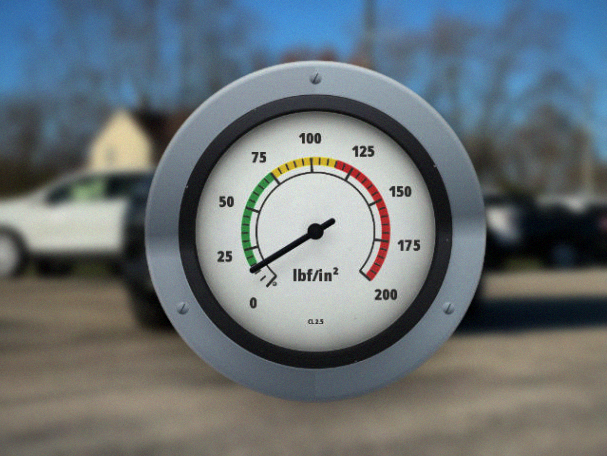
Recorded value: 12.5 psi
